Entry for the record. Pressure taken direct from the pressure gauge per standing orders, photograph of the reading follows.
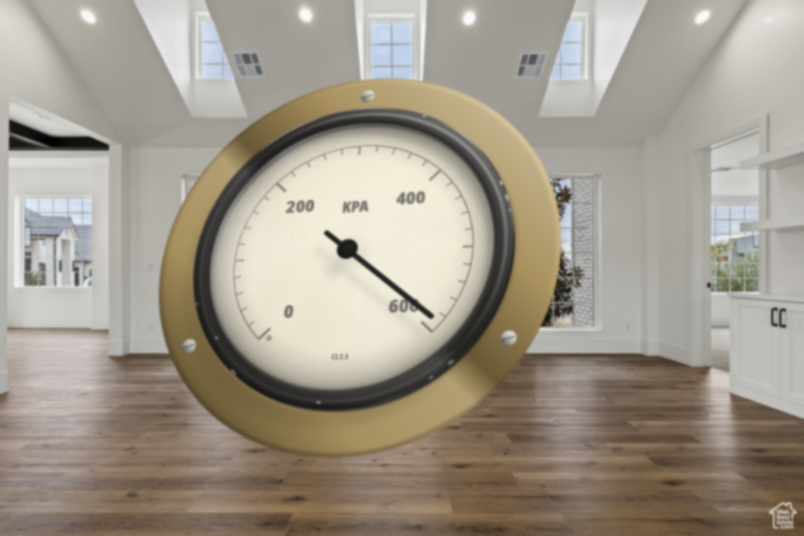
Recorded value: 590 kPa
